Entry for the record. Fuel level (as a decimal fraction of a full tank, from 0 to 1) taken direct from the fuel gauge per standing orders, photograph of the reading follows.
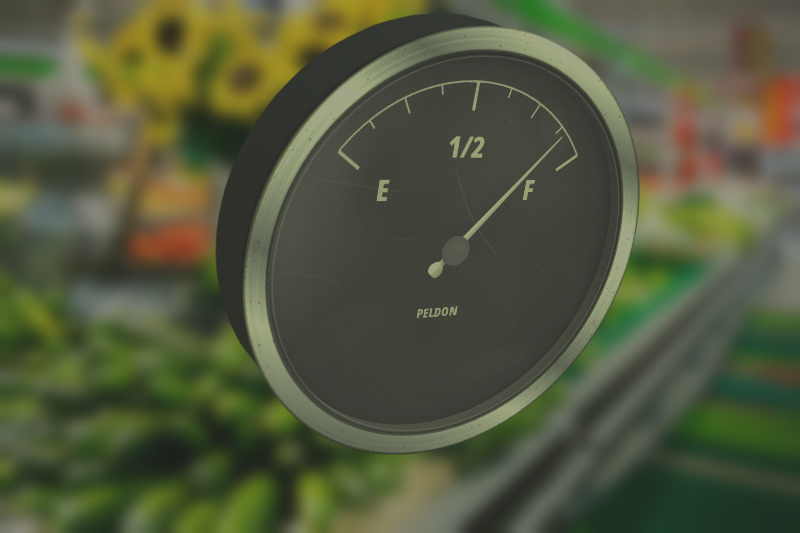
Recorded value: 0.875
